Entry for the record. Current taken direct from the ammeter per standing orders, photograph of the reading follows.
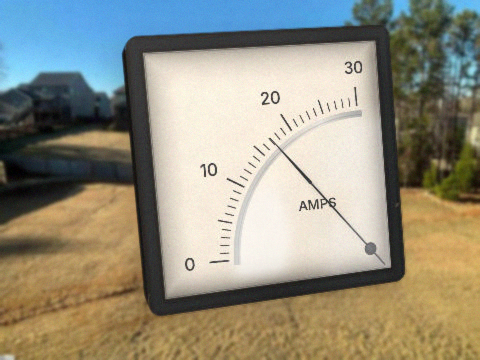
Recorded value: 17 A
